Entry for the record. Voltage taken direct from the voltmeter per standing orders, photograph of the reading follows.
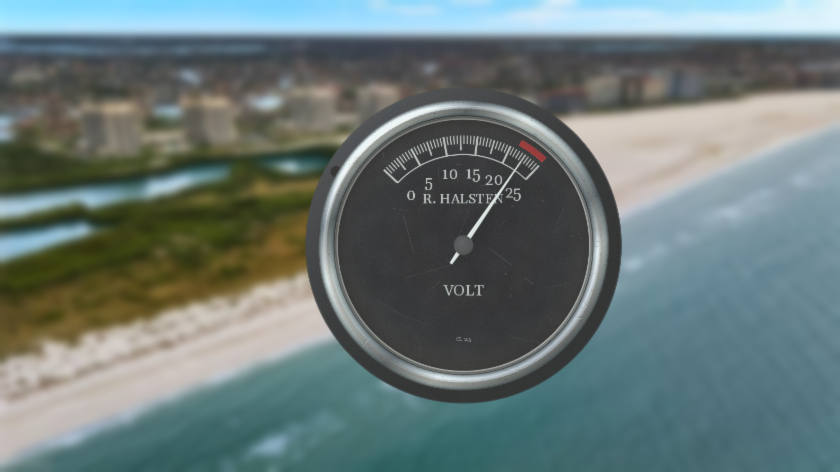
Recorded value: 22.5 V
